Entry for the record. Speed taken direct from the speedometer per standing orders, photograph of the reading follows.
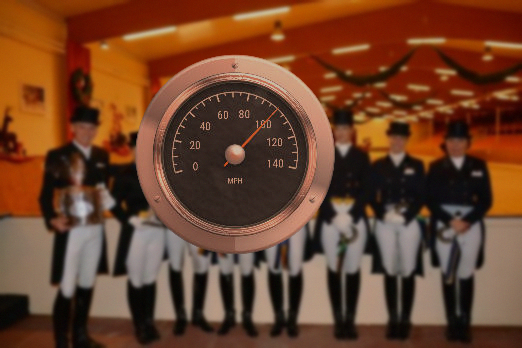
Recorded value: 100 mph
